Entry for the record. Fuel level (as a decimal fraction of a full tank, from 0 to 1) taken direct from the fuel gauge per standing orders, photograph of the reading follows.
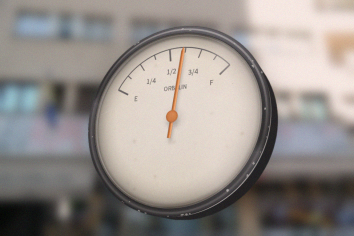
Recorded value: 0.625
